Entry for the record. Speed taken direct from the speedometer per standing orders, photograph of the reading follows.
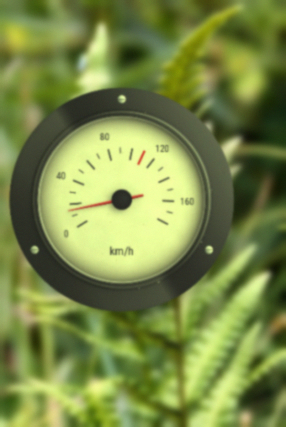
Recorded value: 15 km/h
